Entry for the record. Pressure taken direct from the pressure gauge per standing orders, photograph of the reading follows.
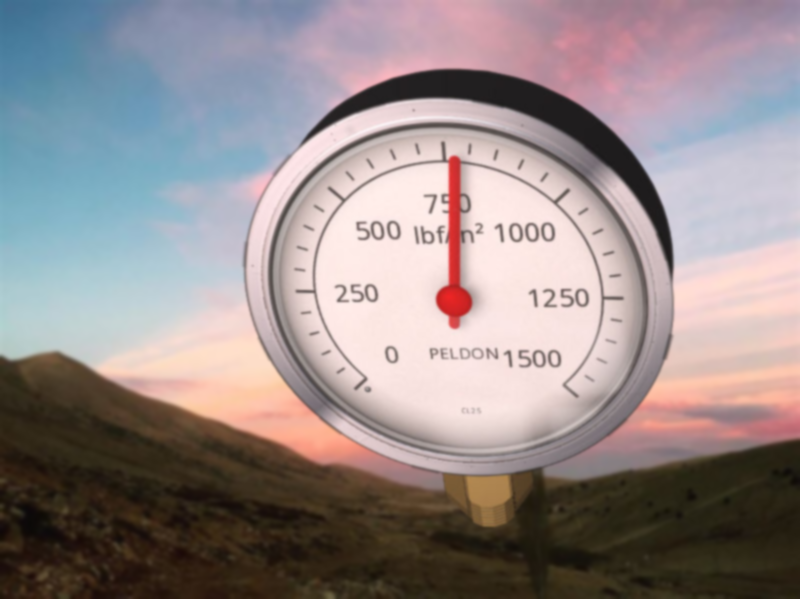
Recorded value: 775 psi
